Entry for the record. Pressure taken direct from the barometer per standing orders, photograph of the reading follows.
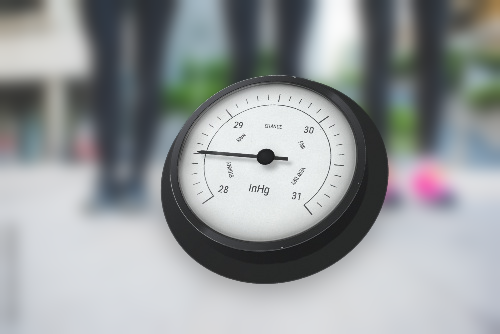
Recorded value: 28.5 inHg
